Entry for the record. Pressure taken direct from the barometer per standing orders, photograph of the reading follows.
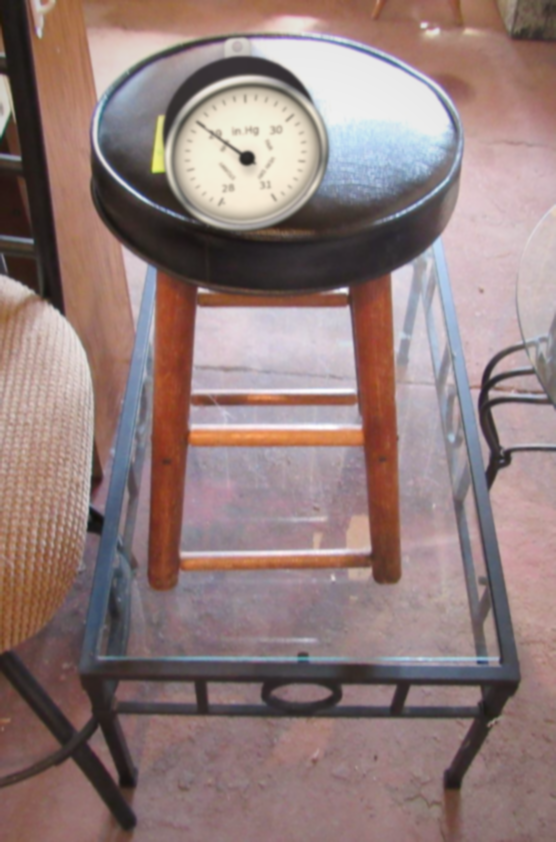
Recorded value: 29 inHg
